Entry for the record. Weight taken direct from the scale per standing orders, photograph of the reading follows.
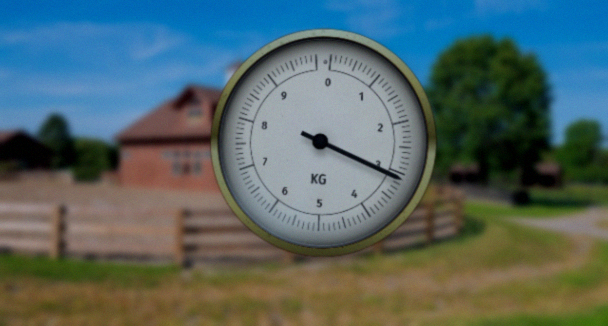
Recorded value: 3.1 kg
